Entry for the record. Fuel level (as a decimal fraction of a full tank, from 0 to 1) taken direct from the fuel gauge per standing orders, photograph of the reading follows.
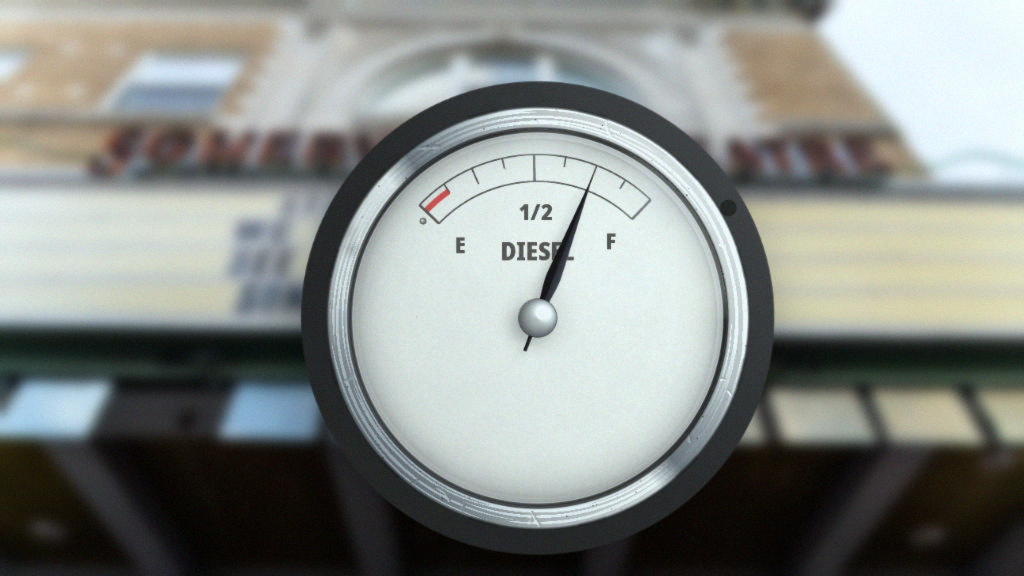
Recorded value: 0.75
